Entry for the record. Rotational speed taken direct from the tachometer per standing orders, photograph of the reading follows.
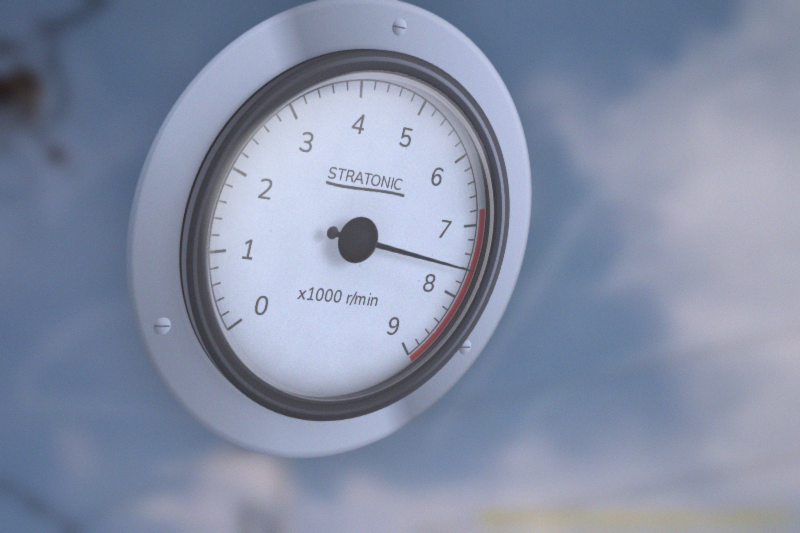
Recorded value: 7600 rpm
